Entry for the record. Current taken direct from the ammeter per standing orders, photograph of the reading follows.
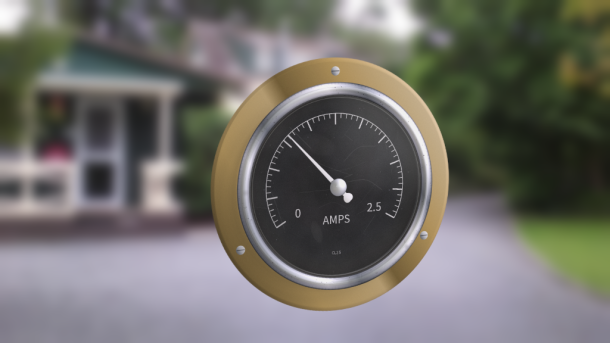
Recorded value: 0.8 A
